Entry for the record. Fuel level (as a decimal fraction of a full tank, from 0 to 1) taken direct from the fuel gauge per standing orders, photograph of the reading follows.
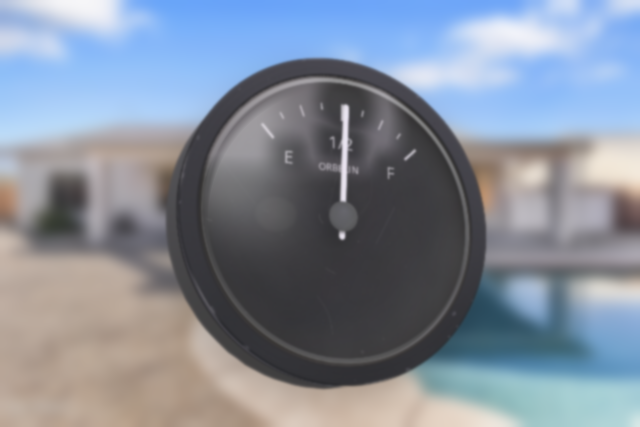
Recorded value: 0.5
